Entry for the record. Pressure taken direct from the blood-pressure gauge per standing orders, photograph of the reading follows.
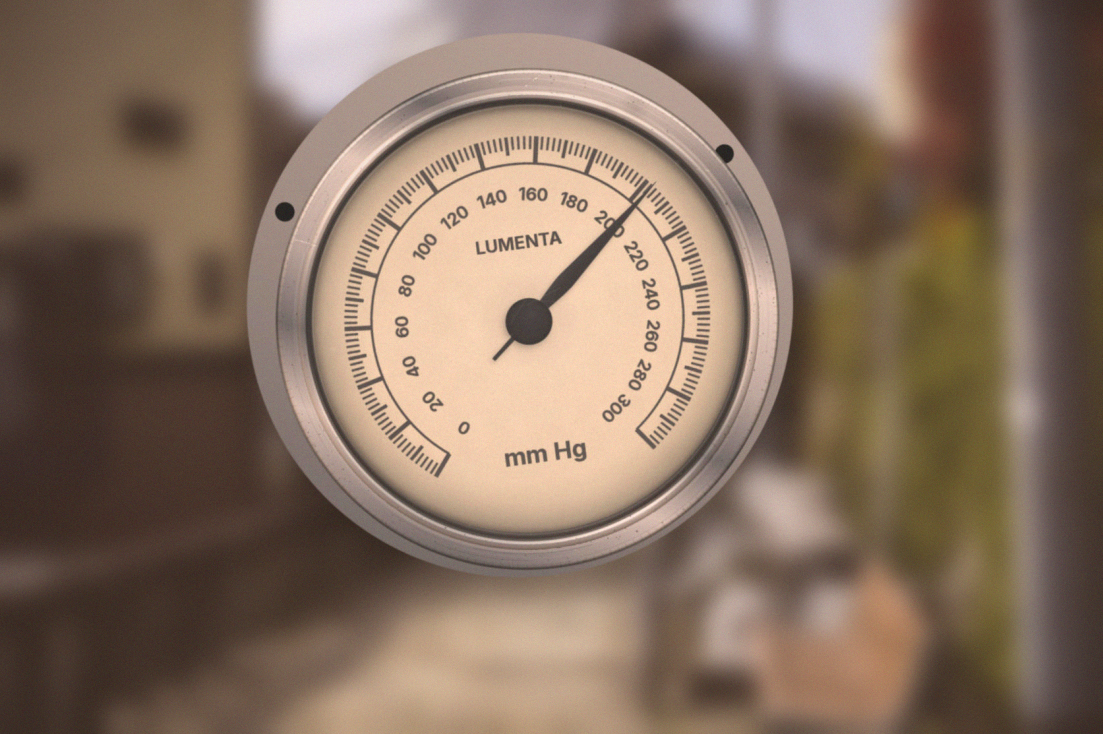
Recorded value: 202 mmHg
